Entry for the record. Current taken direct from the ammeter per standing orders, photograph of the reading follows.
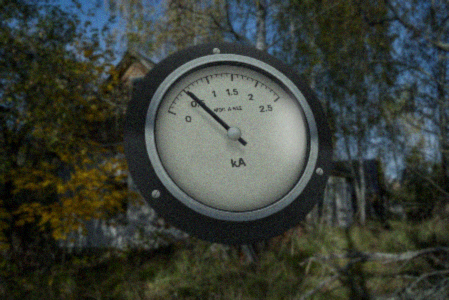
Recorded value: 0.5 kA
